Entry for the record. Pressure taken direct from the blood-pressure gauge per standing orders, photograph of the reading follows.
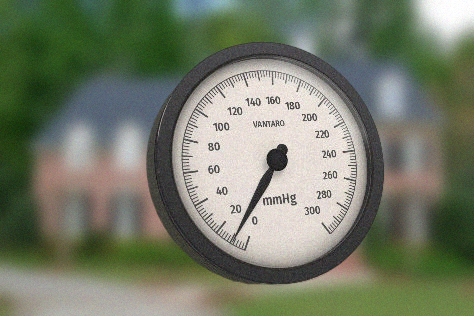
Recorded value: 10 mmHg
